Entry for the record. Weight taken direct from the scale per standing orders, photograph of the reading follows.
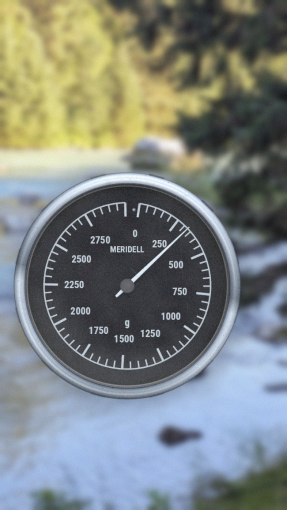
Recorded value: 325 g
